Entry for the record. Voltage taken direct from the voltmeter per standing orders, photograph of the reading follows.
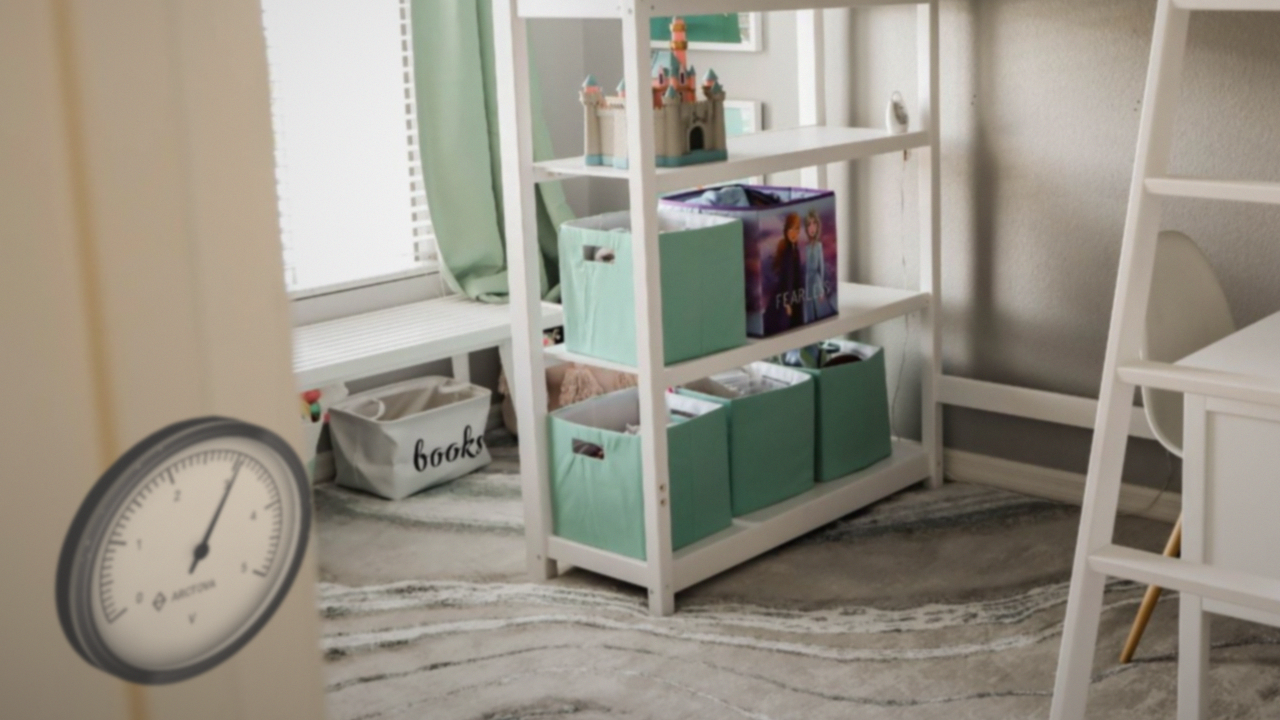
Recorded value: 3 V
